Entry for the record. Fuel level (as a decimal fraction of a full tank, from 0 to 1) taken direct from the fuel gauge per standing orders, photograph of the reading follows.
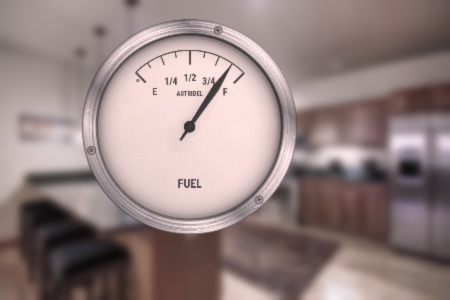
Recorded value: 0.875
